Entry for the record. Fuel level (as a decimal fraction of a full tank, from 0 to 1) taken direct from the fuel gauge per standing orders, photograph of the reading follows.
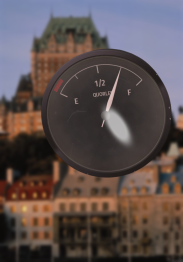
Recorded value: 0.75
